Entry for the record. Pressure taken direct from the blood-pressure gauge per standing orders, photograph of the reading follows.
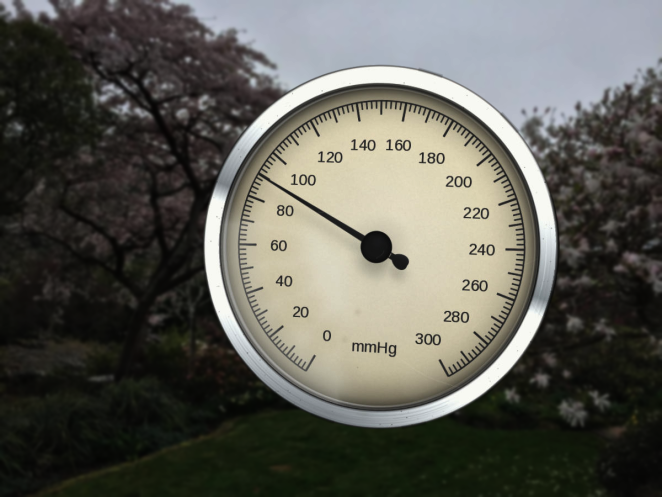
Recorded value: 90 mmHg
